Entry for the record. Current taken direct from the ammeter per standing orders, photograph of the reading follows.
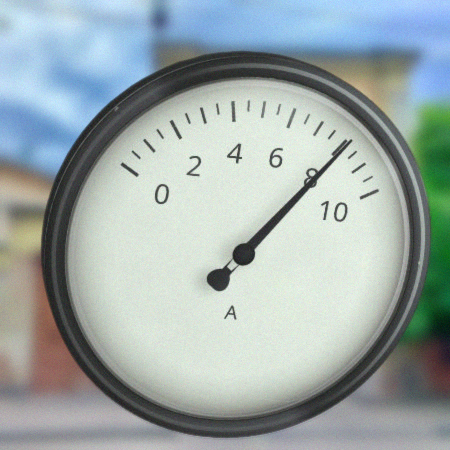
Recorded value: 8 A
